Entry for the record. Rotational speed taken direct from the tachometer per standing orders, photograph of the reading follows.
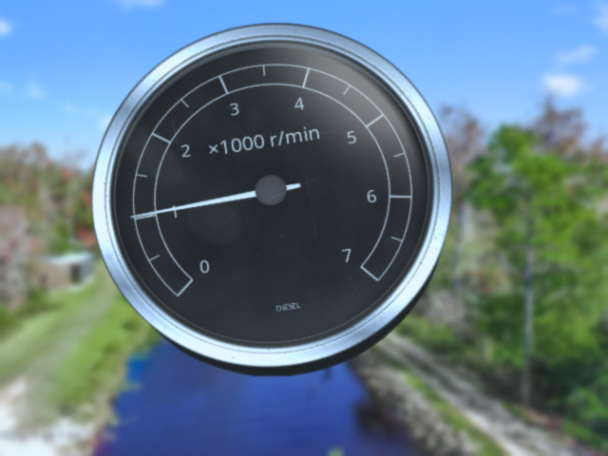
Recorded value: 1000 rpm
